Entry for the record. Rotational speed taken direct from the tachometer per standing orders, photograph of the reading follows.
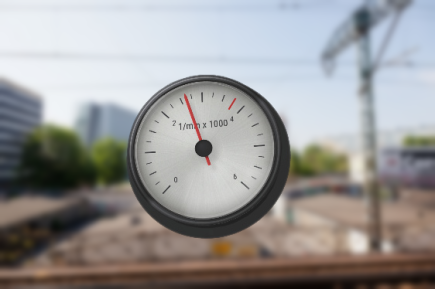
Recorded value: 2625 rpm
